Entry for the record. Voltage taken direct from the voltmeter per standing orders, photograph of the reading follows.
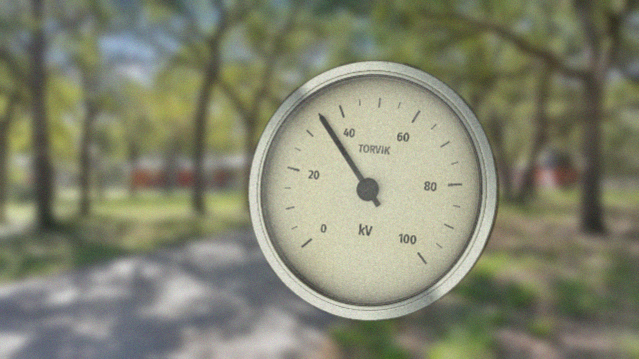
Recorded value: 35 kV
